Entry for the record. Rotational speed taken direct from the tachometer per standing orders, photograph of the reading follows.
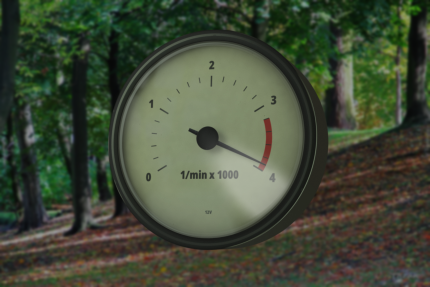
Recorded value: 3900 rpm
